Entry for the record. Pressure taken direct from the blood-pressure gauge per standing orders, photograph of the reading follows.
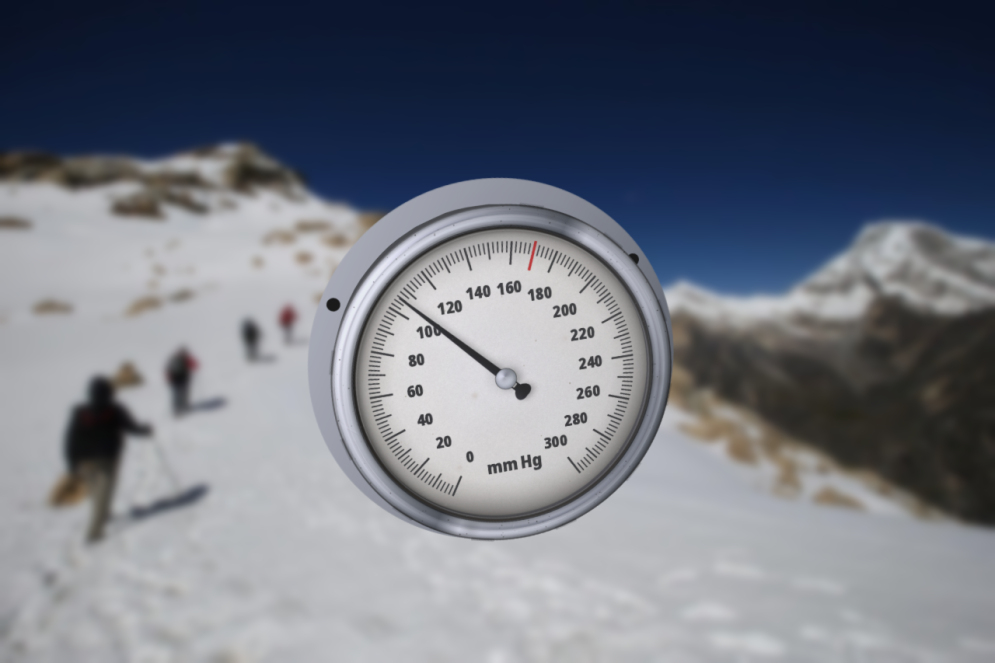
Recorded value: 106 mmHg
